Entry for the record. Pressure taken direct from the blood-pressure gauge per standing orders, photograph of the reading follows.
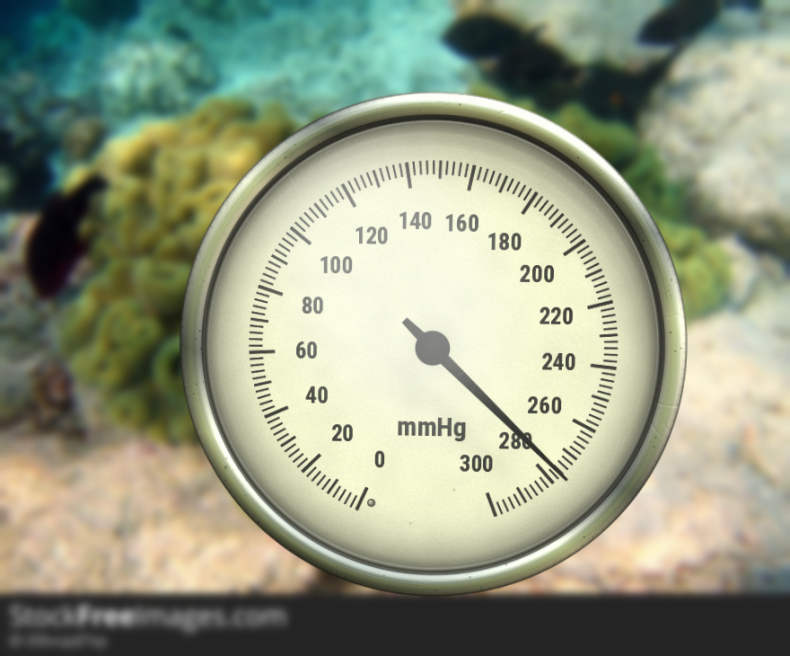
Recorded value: 276 mmHg
